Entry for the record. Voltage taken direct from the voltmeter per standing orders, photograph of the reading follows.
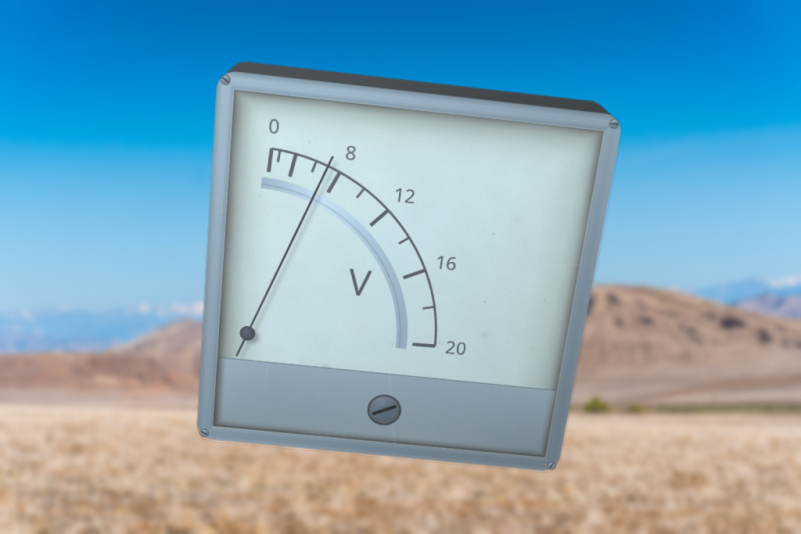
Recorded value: 7 V
